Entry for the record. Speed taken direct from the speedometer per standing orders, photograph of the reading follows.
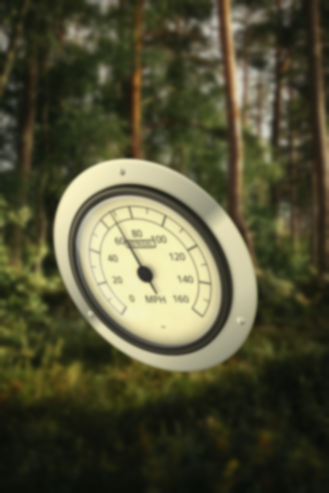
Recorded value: 70 mph
